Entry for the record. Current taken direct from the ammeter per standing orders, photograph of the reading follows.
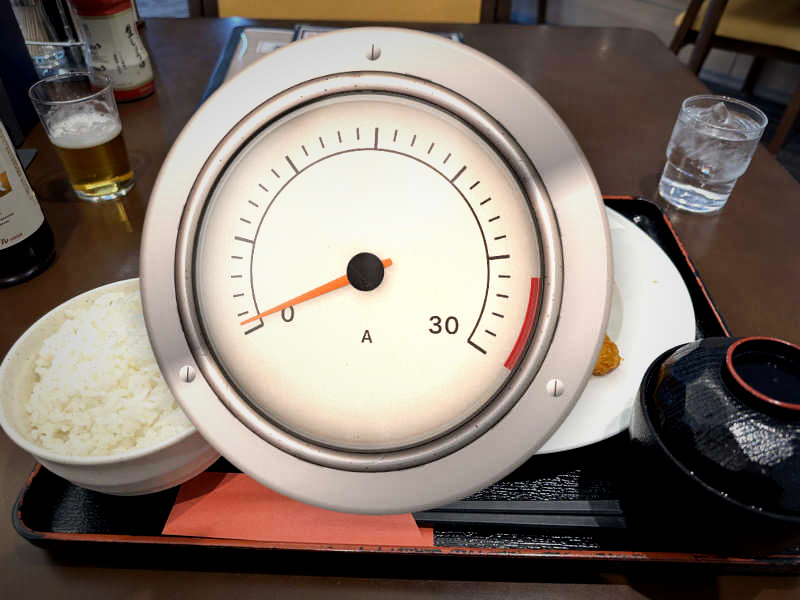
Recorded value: 0.5 A
